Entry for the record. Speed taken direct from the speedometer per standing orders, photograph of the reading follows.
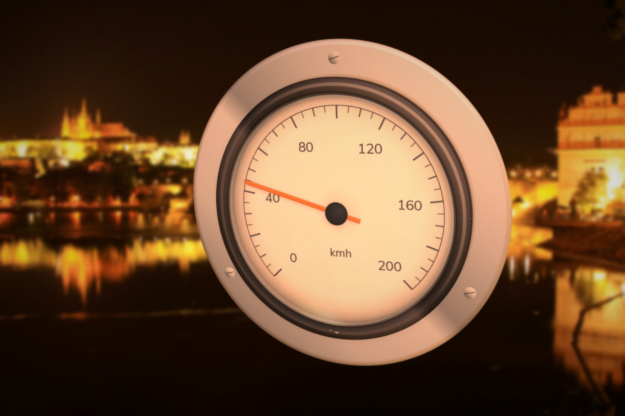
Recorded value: 45 km/h
